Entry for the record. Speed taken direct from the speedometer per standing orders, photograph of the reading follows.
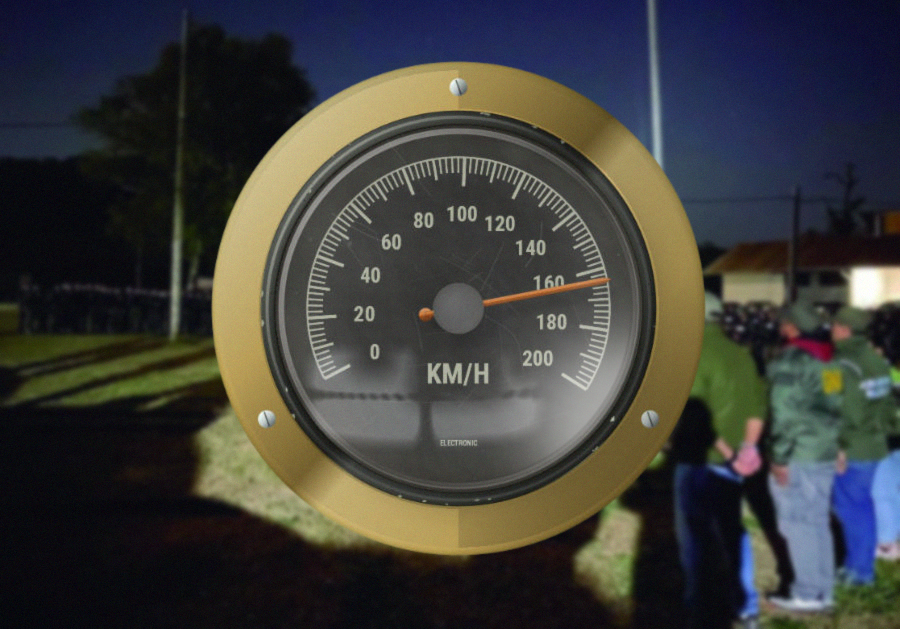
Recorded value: 164 km/h
